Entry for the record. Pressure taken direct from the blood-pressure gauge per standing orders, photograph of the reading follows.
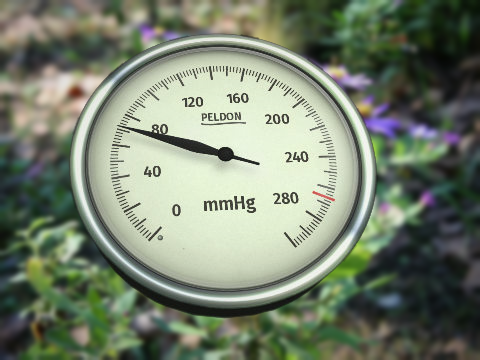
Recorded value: 70 mmHg
